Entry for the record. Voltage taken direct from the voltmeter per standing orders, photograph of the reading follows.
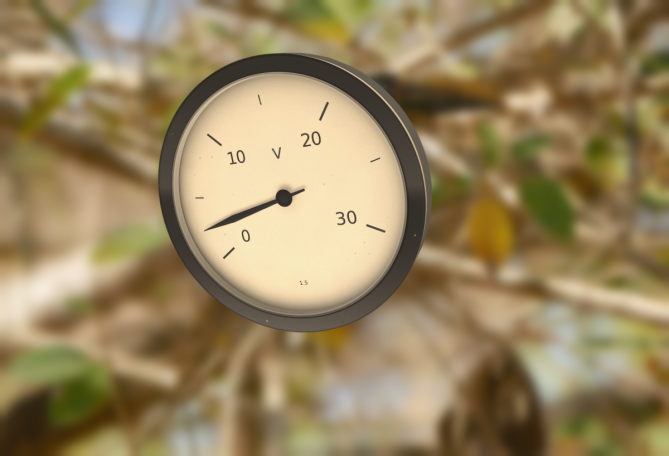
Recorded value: 2.5 V
